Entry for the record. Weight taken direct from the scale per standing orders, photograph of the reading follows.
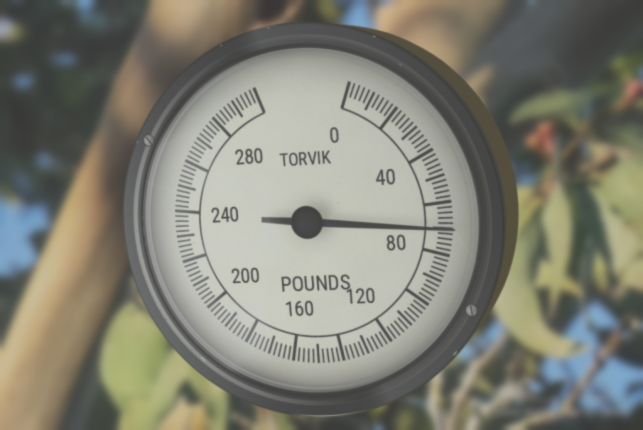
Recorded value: 70 lb
